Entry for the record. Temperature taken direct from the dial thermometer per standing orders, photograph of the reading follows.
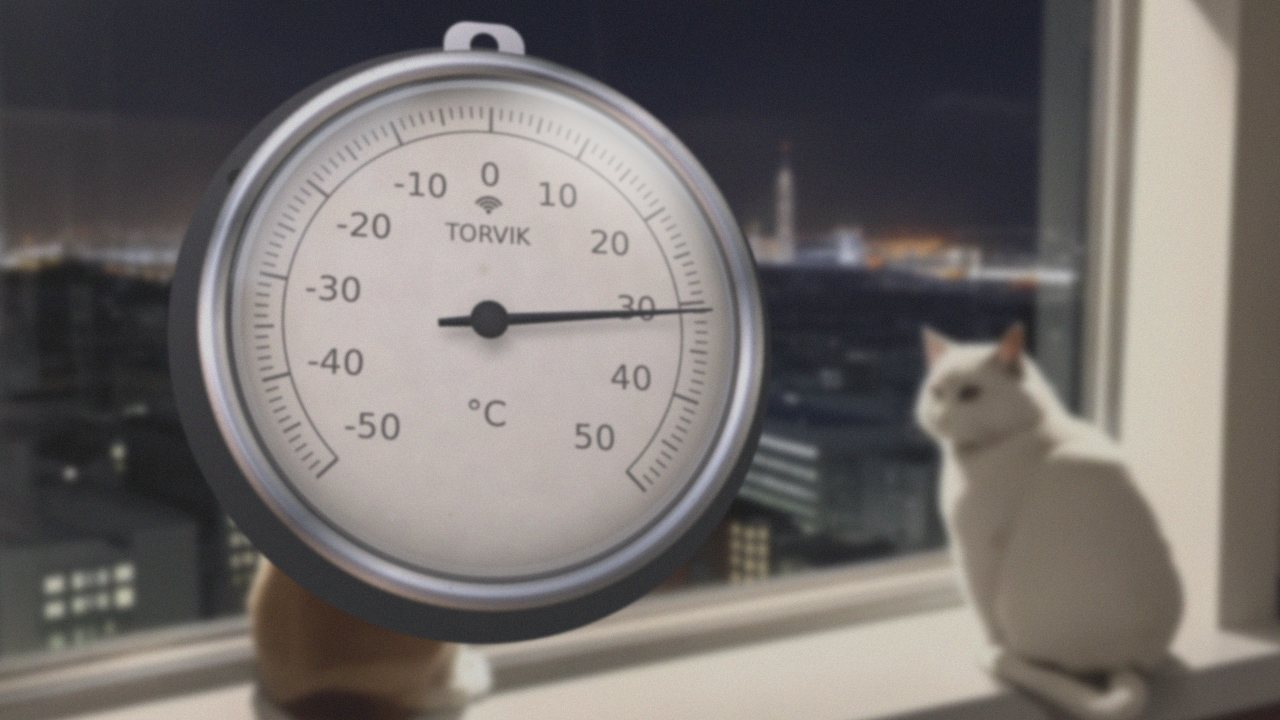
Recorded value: 31 °C
